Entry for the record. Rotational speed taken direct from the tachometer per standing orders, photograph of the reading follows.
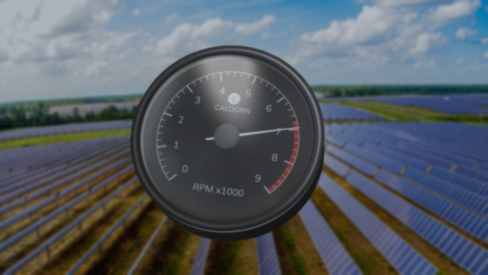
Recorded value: 7000 rpm
